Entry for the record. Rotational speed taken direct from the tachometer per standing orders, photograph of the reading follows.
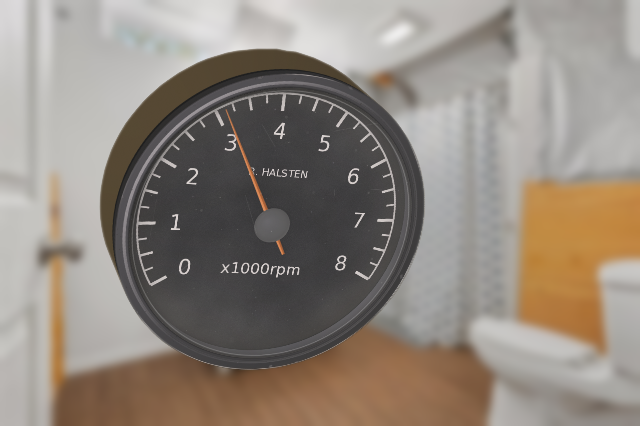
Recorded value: 3125 rpm
